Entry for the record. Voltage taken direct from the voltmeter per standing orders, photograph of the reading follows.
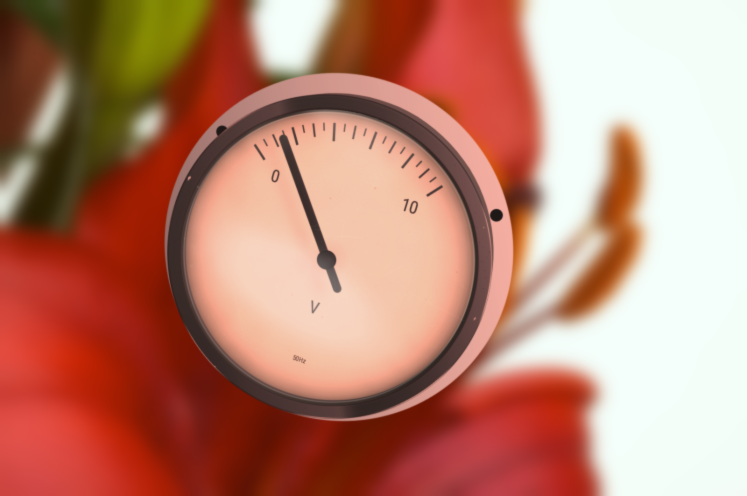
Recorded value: 1.5 V
